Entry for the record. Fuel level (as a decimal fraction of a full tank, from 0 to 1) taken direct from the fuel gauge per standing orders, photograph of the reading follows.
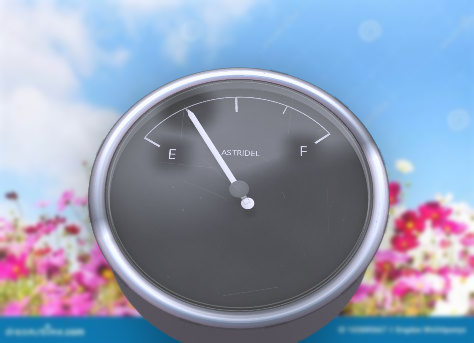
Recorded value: 0.25
